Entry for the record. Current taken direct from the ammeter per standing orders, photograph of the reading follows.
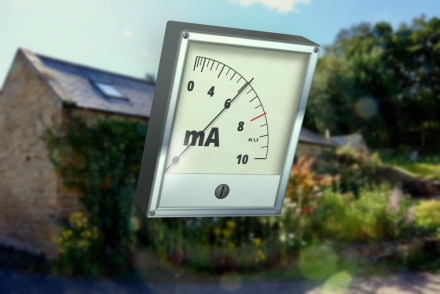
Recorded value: 6 mA
